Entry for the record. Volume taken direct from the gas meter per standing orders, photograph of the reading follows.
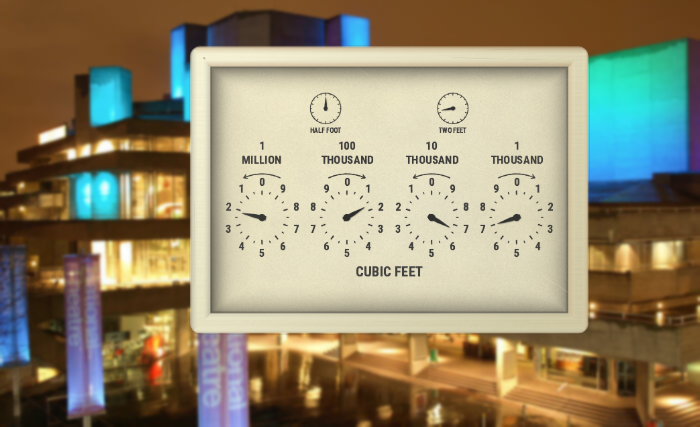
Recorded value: 216700 ft³
